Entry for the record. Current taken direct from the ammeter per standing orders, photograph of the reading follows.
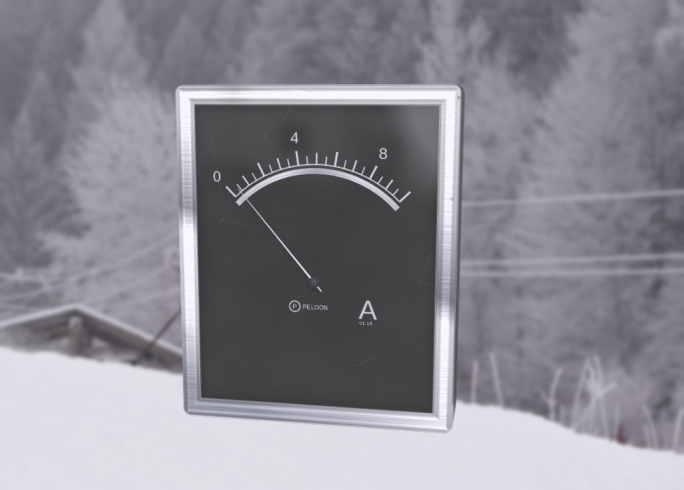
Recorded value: 0.5 A
